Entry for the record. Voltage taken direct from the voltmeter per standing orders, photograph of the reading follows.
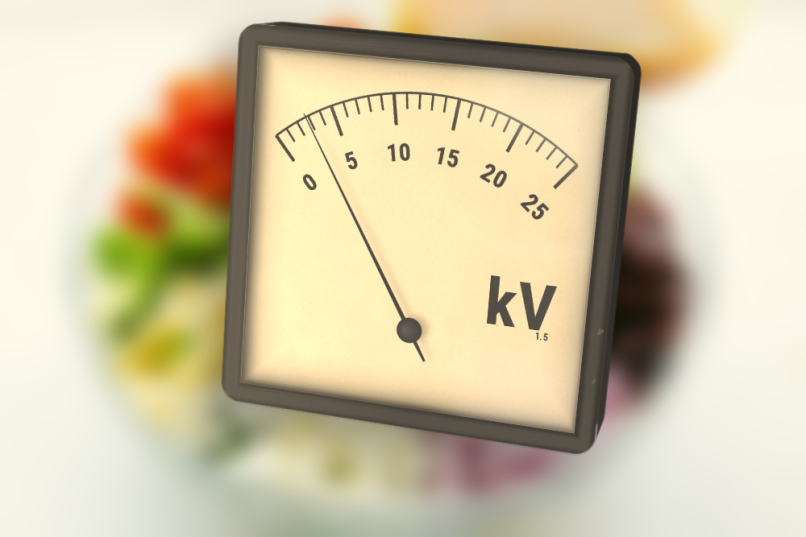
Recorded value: 3 kV
